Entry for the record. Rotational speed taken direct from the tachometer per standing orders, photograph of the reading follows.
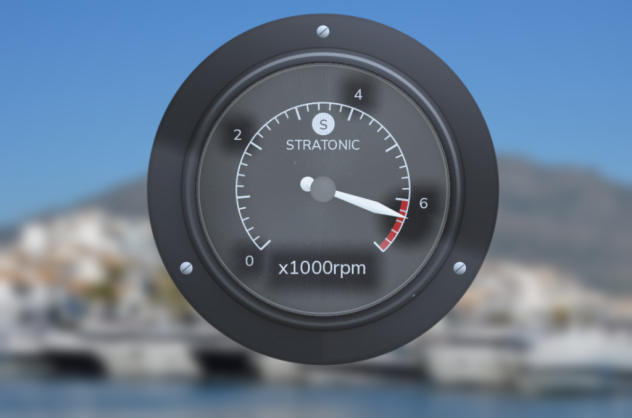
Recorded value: 6300 rpm
